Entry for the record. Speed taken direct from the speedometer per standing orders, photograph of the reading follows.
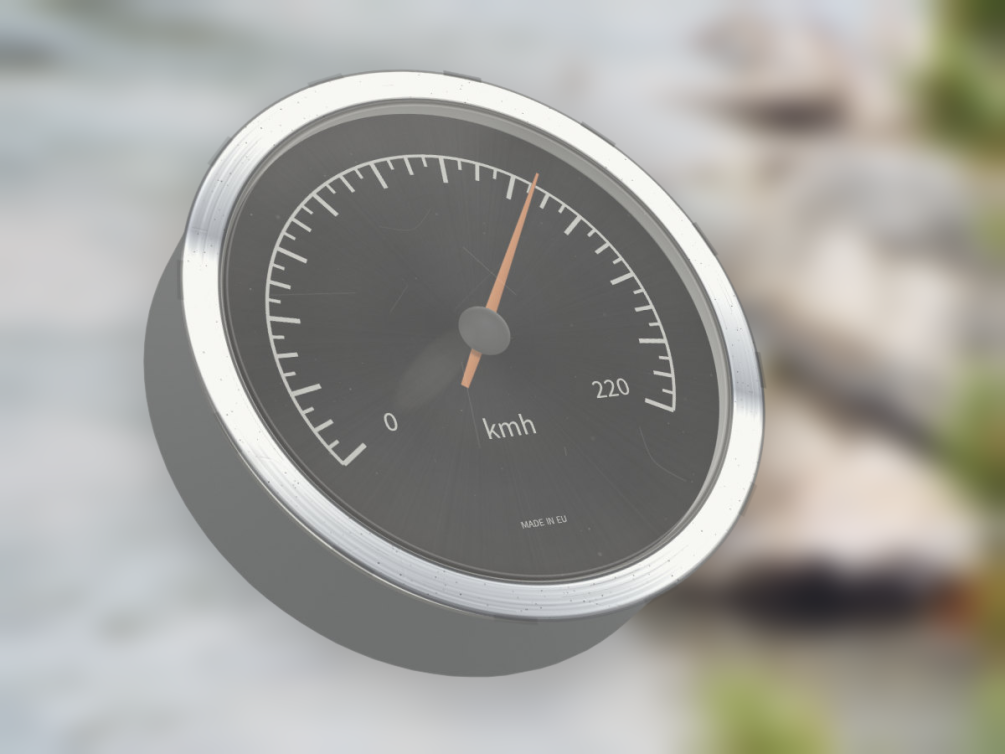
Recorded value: 145 km/h
